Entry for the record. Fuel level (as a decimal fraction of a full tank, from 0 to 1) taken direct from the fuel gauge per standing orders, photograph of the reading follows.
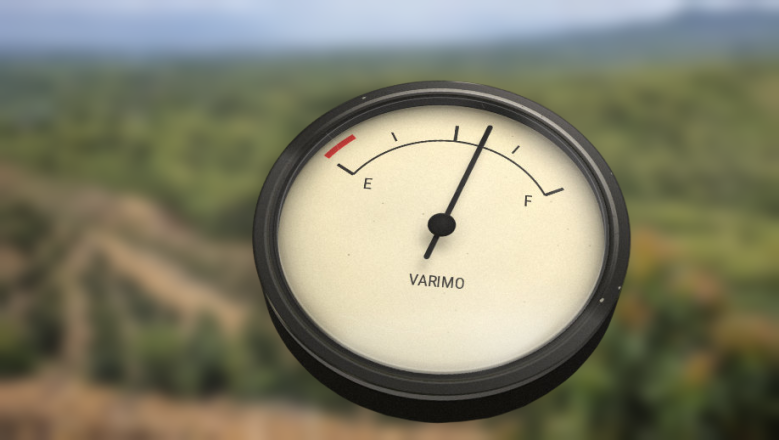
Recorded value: 0.625
